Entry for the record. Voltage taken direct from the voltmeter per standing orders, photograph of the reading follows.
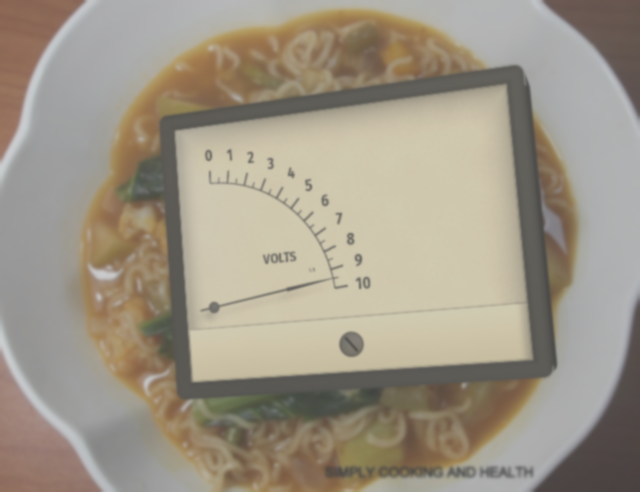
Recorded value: 9.5 V
